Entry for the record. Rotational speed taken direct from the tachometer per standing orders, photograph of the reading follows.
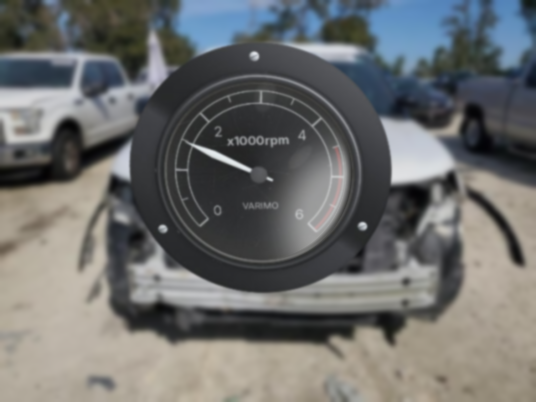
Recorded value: 1500 rpm
